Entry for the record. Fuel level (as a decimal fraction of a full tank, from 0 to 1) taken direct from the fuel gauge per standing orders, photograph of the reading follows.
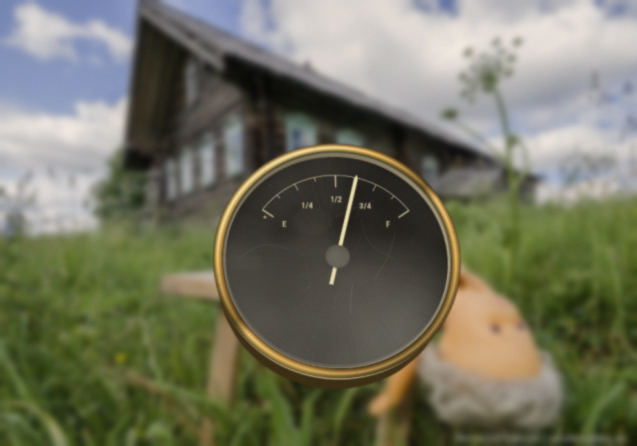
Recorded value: 0.625
